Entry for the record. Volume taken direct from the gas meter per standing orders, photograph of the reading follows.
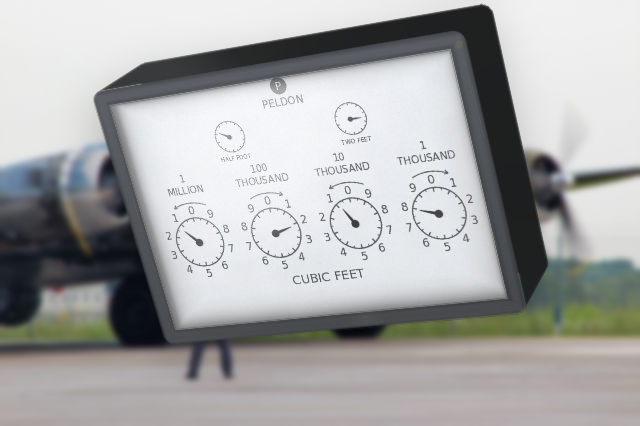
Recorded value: 120800 ft³
